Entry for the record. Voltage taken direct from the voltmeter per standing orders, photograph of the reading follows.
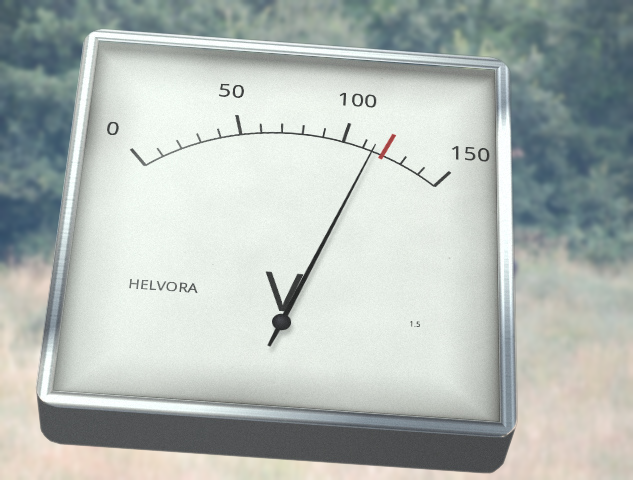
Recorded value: 115 V
